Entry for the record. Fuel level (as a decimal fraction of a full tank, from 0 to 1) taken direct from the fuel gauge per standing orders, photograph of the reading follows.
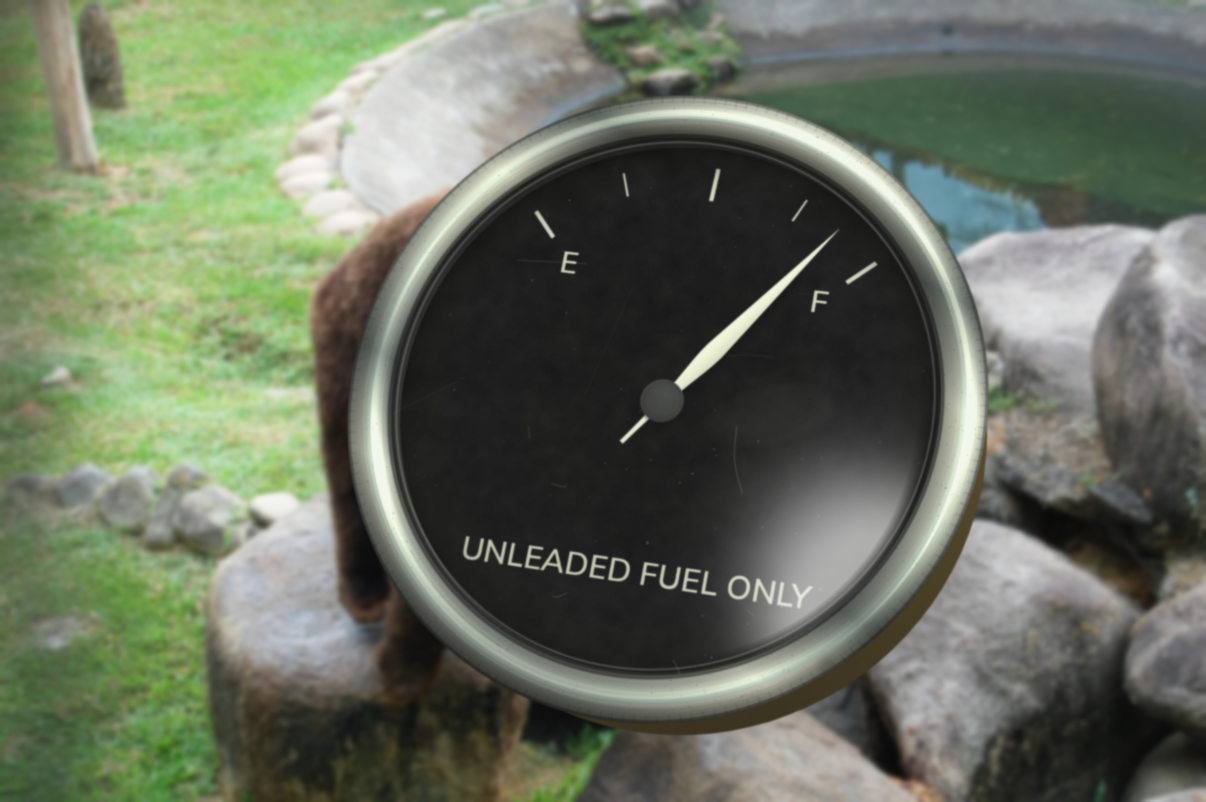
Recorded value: 0.875
